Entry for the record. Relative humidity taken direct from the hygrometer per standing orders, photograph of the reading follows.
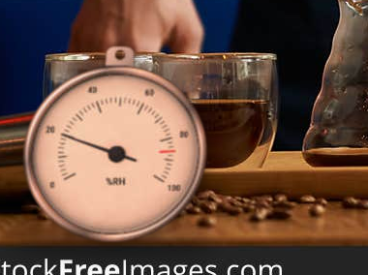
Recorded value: 20 %
